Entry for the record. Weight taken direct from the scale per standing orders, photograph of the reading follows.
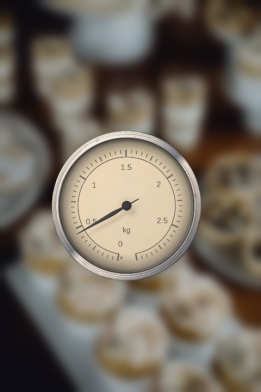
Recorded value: 0.45 kg
